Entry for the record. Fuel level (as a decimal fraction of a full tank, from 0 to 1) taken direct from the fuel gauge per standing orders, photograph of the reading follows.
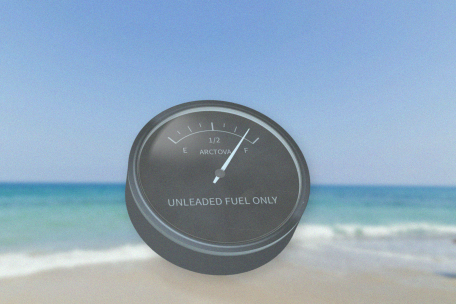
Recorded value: 0.875
